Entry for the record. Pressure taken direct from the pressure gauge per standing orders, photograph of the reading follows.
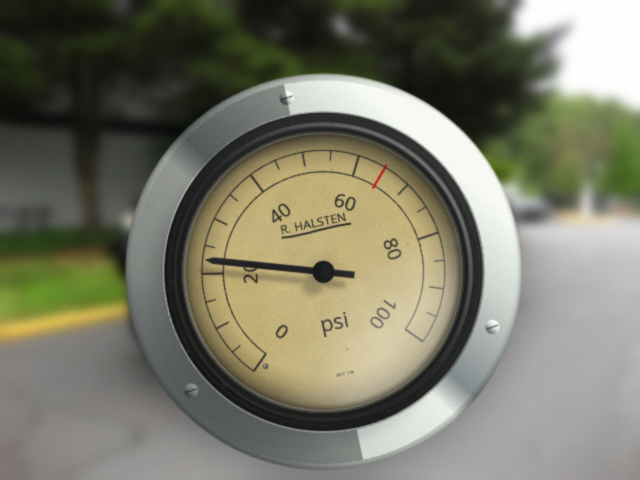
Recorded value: 22.5 psi
